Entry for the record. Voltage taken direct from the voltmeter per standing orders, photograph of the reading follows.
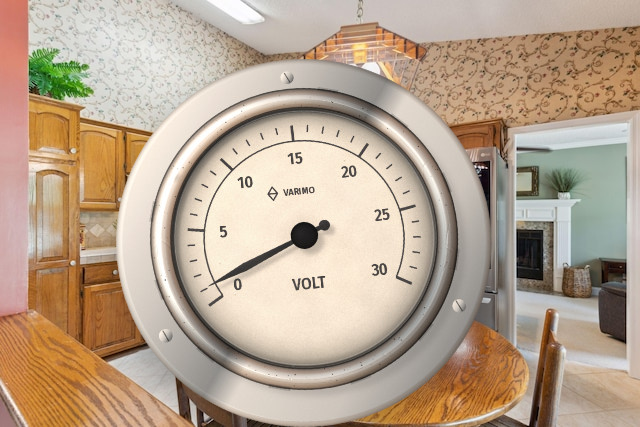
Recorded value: 1 V
